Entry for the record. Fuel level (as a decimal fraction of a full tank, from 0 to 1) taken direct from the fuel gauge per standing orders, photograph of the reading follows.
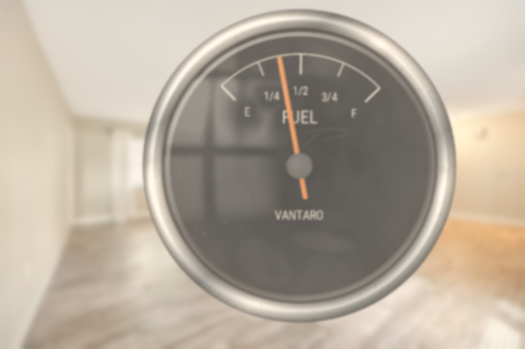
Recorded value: 0.375
